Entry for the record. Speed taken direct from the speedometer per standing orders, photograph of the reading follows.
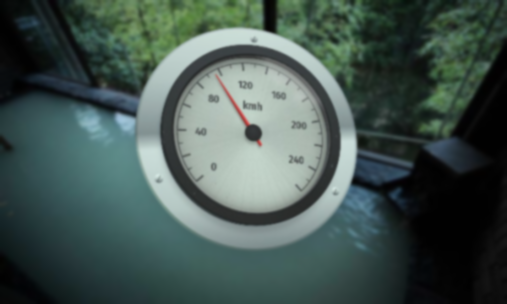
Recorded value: 95 km/h
